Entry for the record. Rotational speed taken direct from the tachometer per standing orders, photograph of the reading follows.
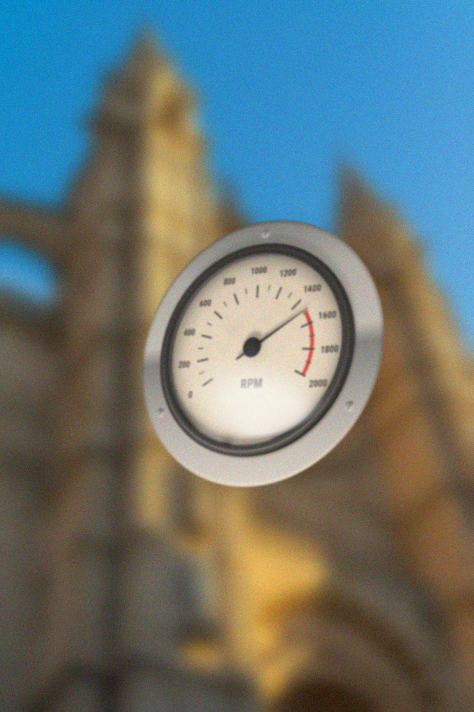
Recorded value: 1500 rpm
